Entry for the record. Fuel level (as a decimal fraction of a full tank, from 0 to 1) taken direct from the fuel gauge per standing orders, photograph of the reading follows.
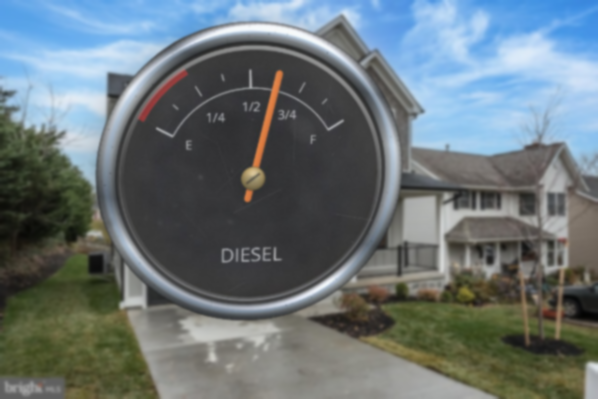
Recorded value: 0.625
